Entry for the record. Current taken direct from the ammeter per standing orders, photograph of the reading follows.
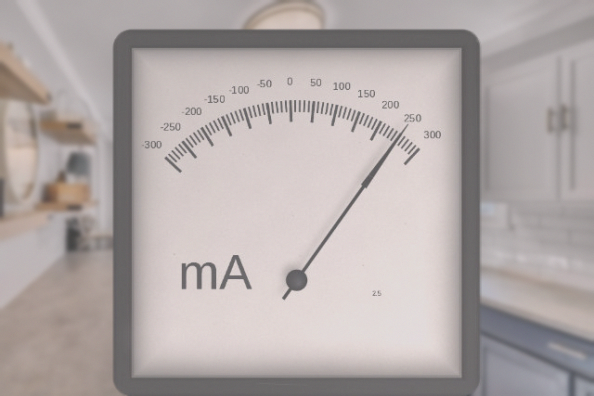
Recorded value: 250 mA
